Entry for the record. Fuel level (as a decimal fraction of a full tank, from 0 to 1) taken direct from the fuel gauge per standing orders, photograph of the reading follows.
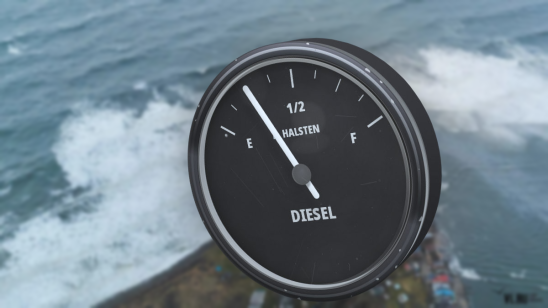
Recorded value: 0.25
